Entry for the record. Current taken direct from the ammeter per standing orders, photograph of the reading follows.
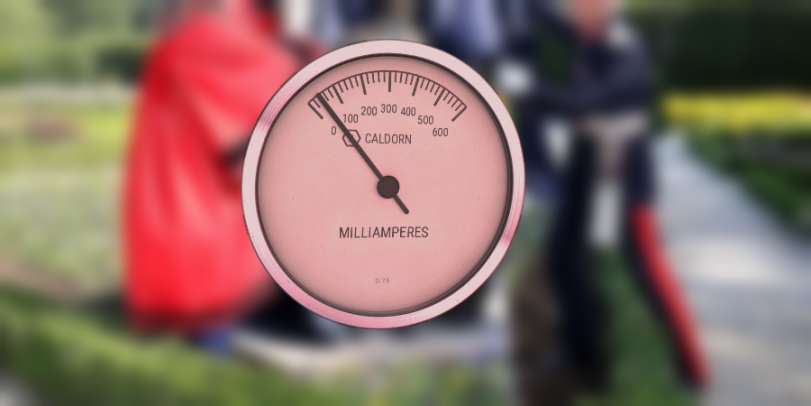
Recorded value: 40 mA
